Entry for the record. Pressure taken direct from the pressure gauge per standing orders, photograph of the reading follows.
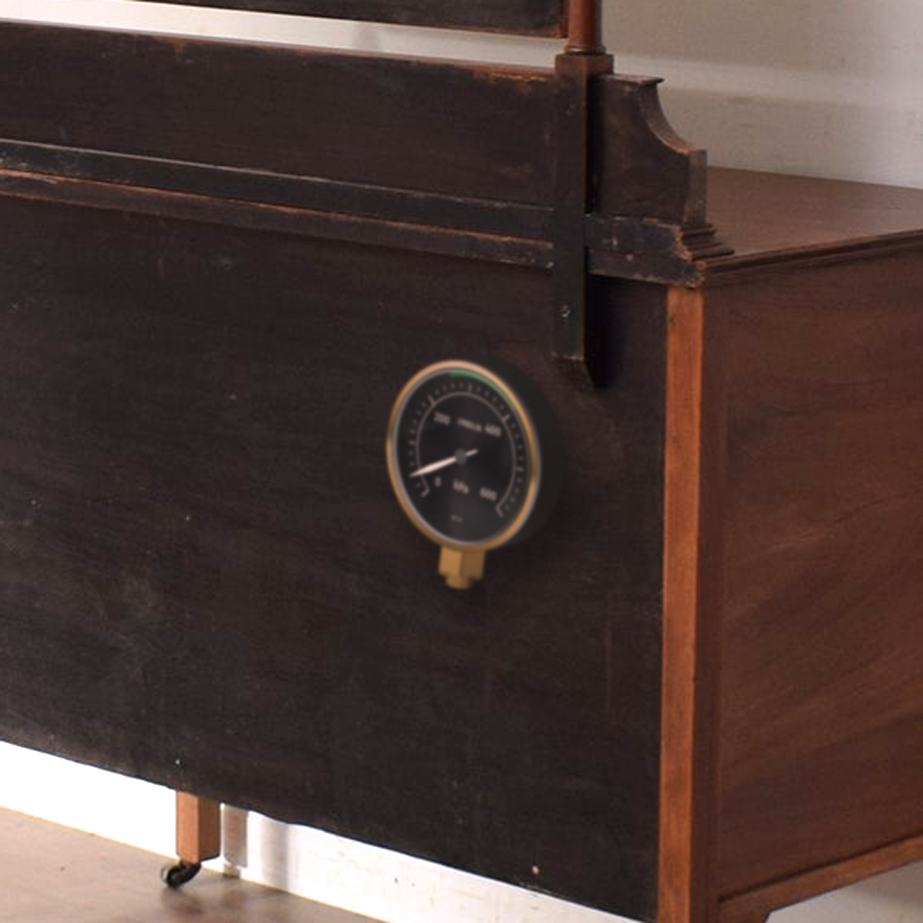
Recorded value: 40 kPa
